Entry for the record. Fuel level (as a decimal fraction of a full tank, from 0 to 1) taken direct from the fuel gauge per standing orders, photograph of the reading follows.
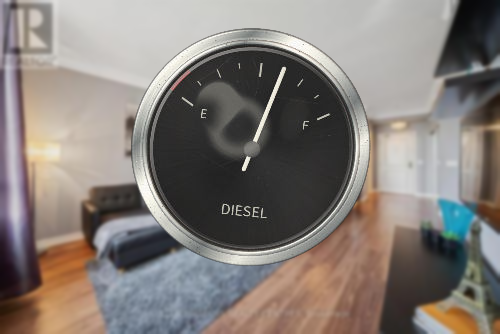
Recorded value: 0.625
